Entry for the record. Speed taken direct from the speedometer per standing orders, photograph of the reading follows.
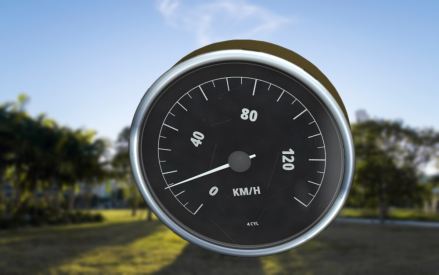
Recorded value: 15 km/h
